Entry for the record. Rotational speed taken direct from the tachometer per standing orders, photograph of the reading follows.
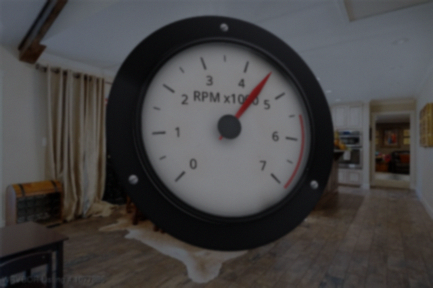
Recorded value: 4500 rpm
